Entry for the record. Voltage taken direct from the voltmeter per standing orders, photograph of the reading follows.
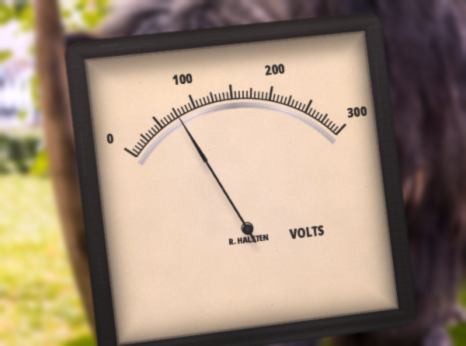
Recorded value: 75 V
